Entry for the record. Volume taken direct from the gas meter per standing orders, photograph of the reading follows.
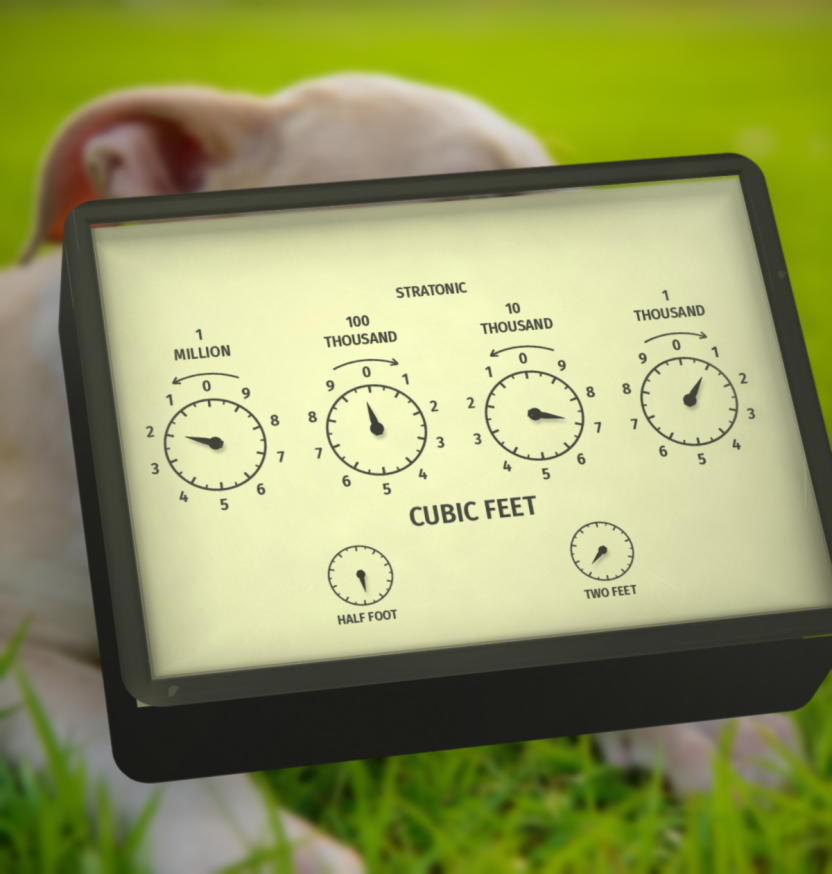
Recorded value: 197100 ft³
